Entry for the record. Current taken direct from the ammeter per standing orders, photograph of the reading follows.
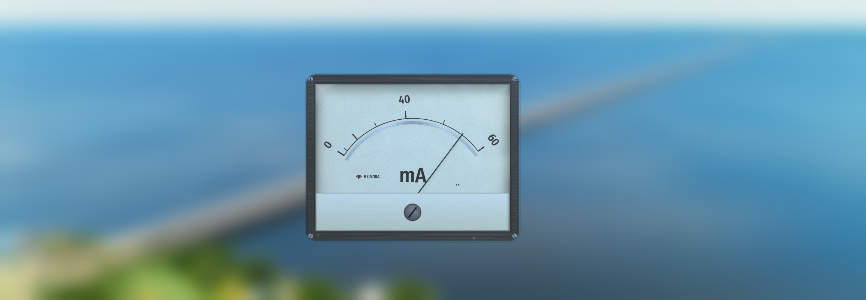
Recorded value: 55 mA
